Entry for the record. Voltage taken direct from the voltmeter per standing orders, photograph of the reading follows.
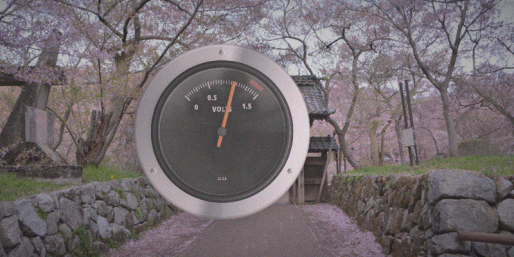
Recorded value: 1 V
